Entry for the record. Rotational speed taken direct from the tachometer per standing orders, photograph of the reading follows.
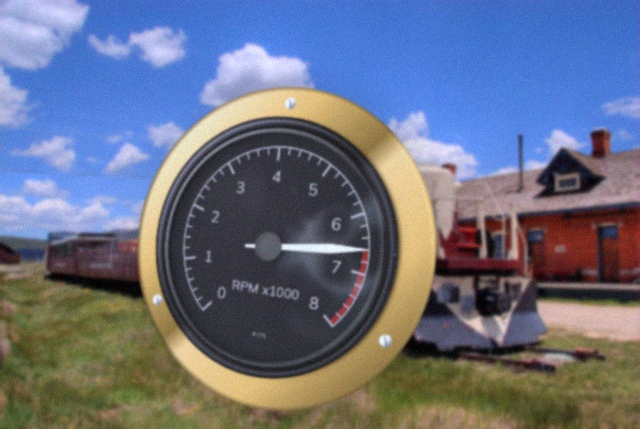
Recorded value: 6600 rpm
